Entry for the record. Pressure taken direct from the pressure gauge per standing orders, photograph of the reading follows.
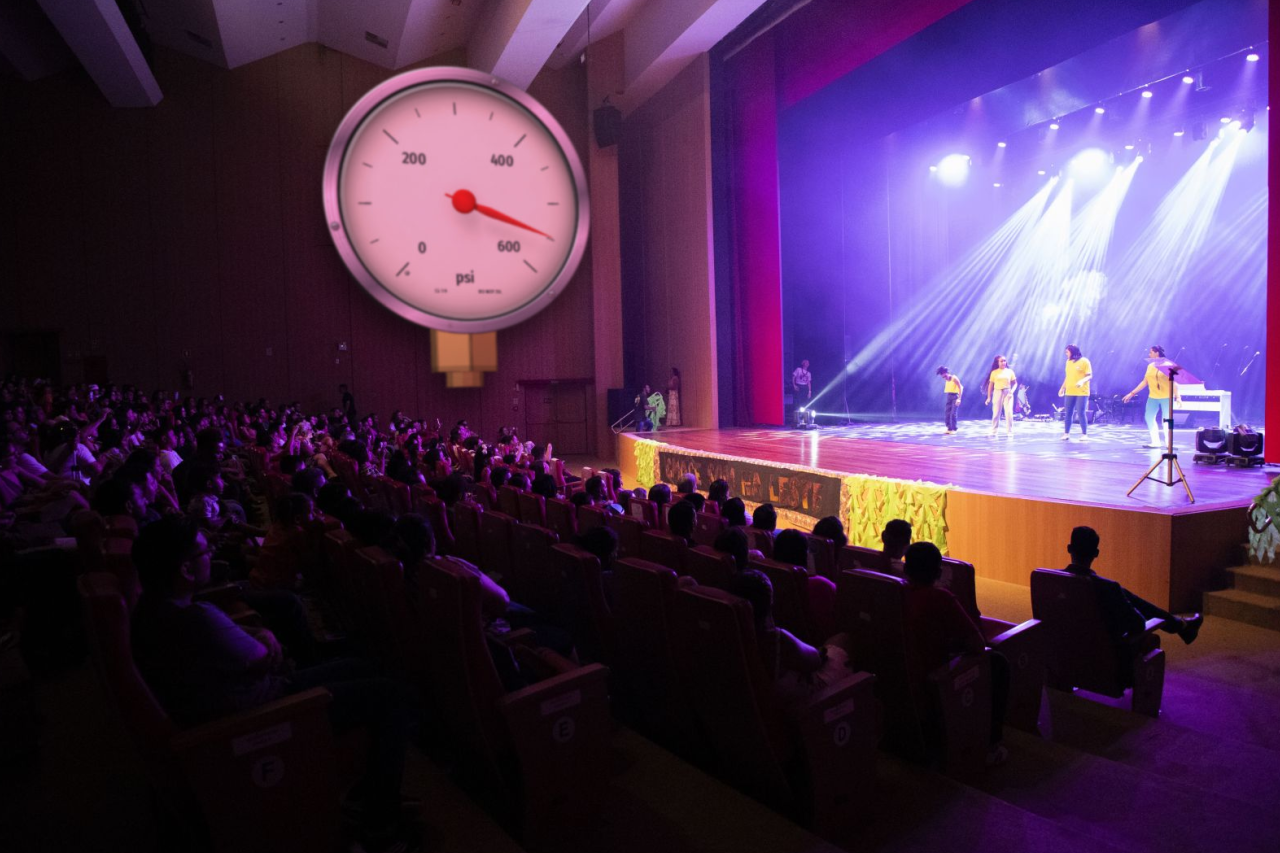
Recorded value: 550 psi
